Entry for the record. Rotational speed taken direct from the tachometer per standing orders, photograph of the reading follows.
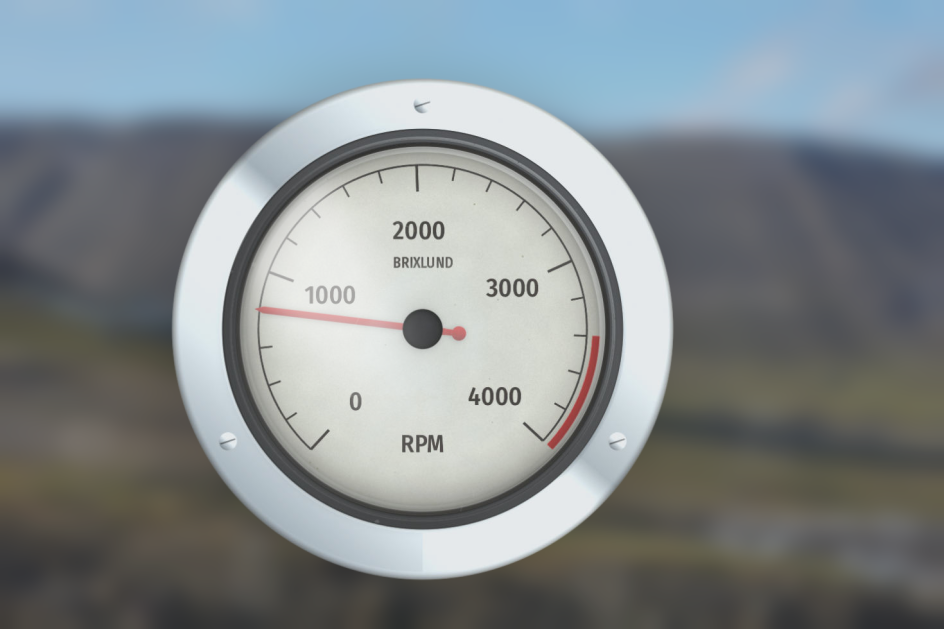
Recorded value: 800 rpm
